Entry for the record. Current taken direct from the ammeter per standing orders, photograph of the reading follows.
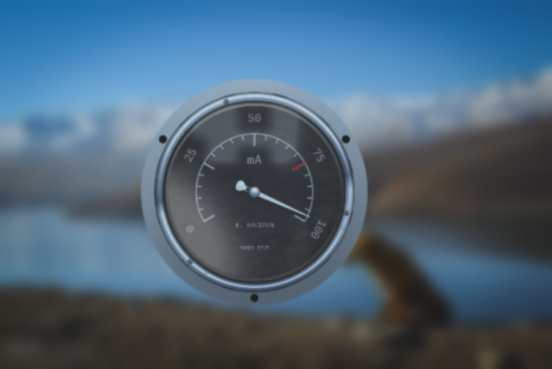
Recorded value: 97.5 mA
